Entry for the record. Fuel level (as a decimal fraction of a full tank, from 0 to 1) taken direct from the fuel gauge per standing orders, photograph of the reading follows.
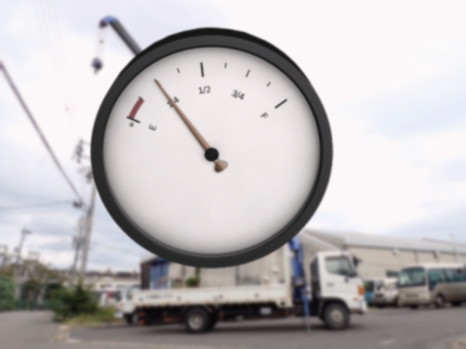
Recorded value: 0.25
